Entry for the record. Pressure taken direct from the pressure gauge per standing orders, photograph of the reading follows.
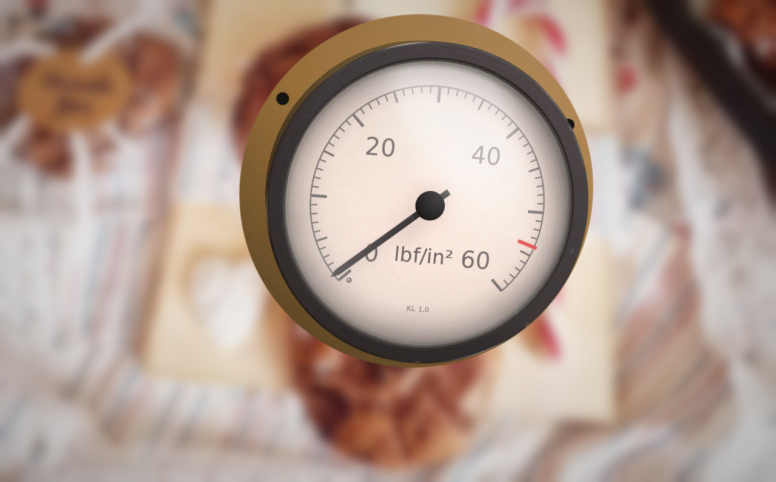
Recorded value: 1 psi
